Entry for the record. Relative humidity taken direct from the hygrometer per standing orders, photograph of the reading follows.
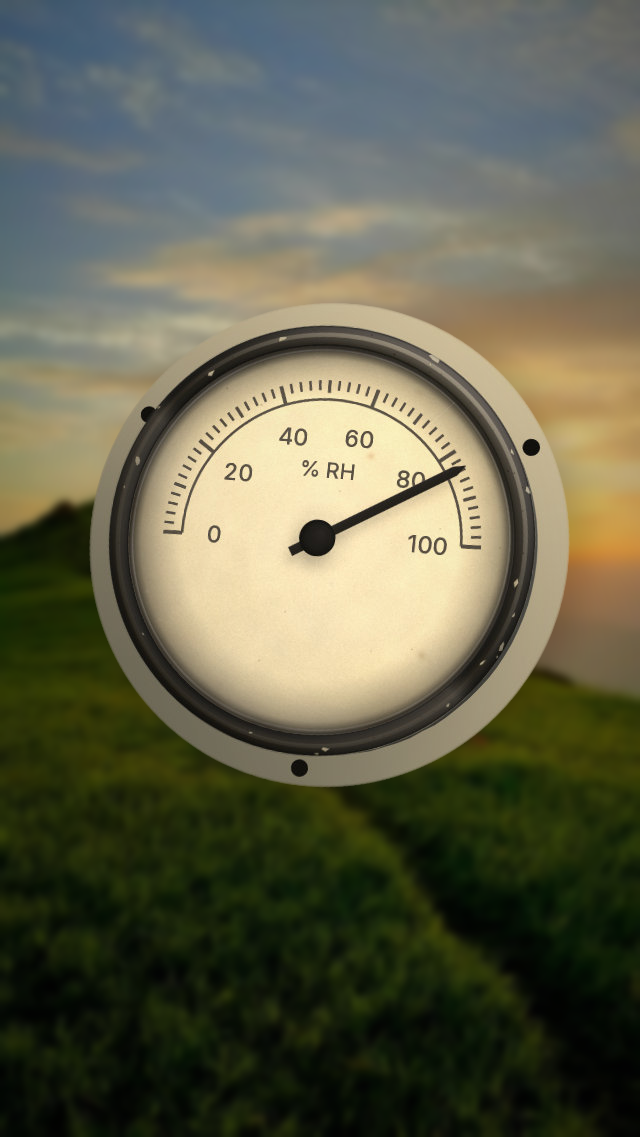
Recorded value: 84 %
